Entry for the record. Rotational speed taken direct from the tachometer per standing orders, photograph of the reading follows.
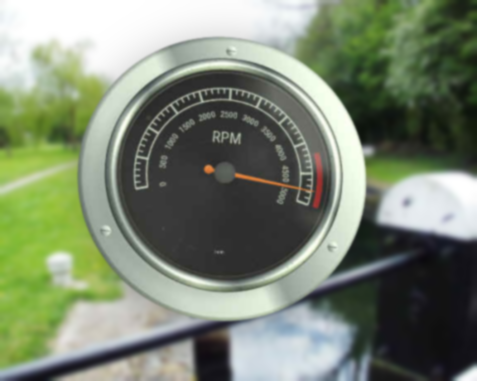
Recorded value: 4800 rpm
